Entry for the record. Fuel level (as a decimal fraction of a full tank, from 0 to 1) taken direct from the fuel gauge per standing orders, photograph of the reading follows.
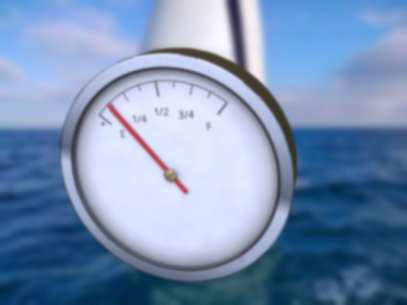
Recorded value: 0.125
